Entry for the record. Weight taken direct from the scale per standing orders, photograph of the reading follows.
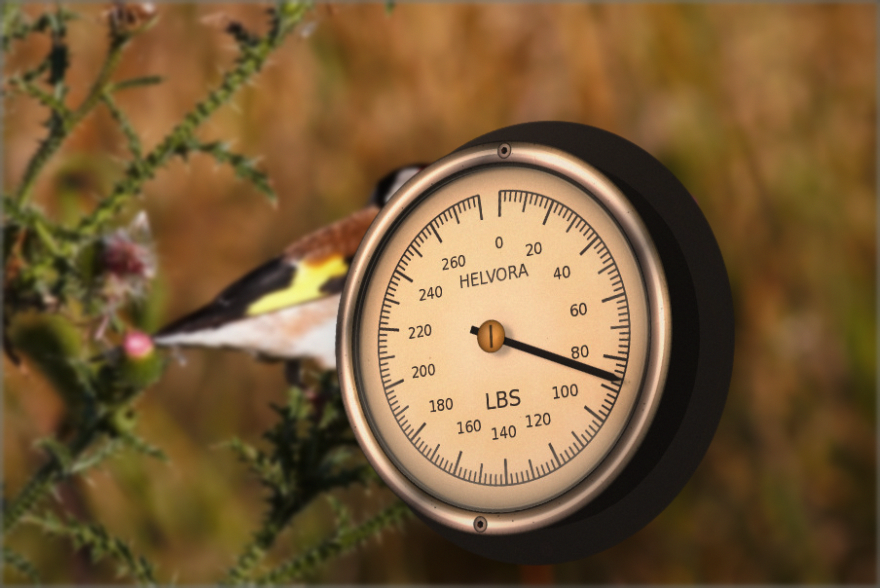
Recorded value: 86 lb
